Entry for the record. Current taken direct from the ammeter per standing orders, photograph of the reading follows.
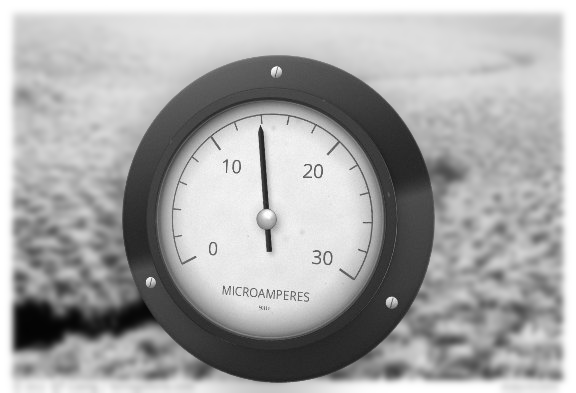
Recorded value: 14 µA
